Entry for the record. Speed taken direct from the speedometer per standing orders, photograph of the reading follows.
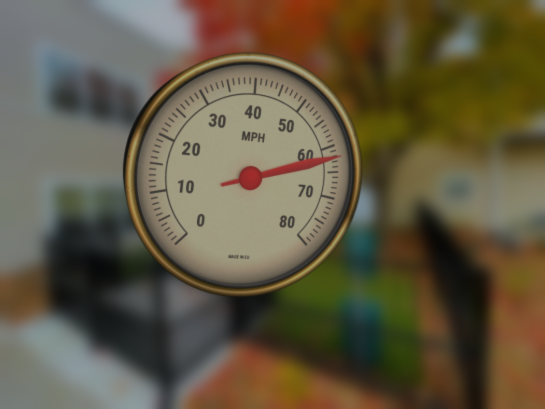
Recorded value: 62 mph
